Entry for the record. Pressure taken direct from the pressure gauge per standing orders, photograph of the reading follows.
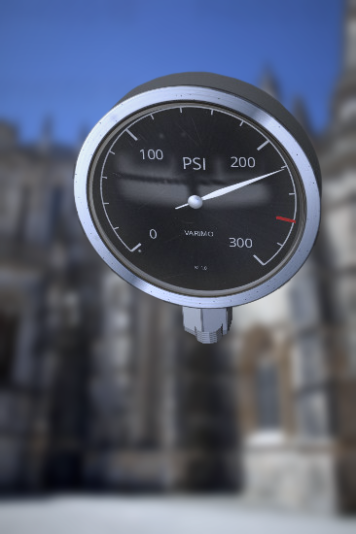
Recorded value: 220 psi
